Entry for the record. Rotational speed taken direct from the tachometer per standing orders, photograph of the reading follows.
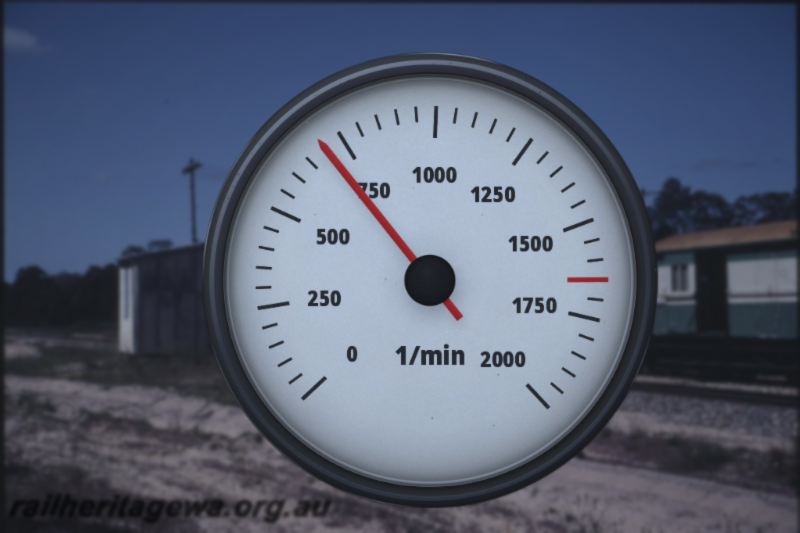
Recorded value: 700 rpm
